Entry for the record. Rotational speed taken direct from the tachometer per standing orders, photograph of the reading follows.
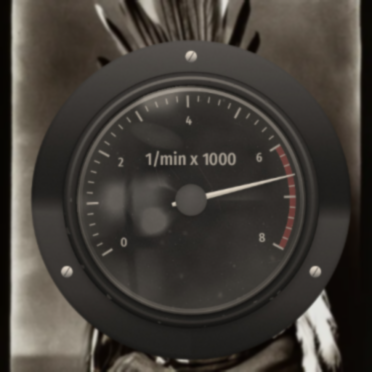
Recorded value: 6600 rpm
